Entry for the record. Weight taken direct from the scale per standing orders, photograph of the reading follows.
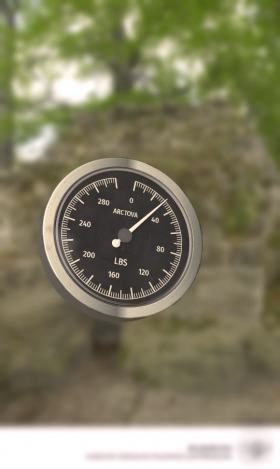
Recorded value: 30 lb
